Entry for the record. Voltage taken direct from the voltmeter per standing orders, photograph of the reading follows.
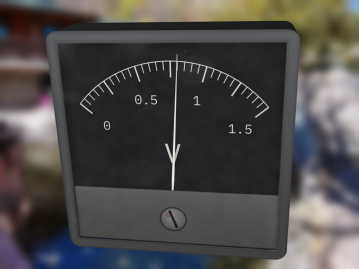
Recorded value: 0.8 V
